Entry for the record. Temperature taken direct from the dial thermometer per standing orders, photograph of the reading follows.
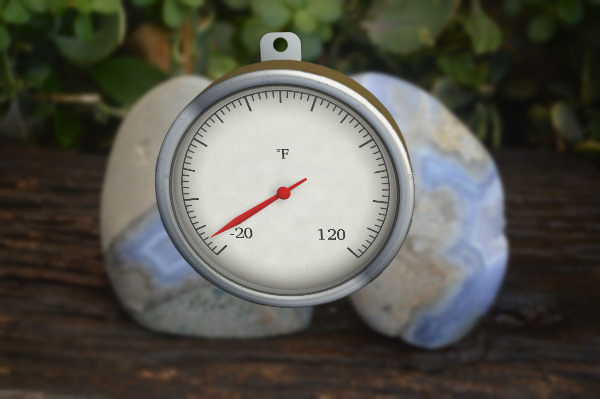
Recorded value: -14 °F
